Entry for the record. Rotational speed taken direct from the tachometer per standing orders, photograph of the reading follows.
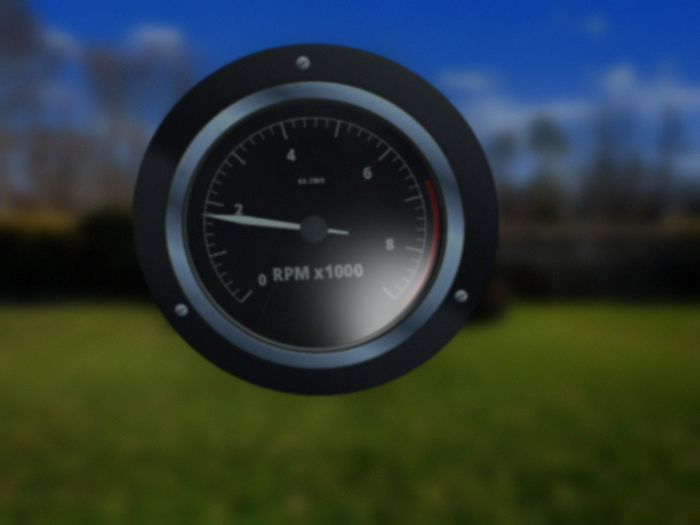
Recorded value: 1800 rpm
